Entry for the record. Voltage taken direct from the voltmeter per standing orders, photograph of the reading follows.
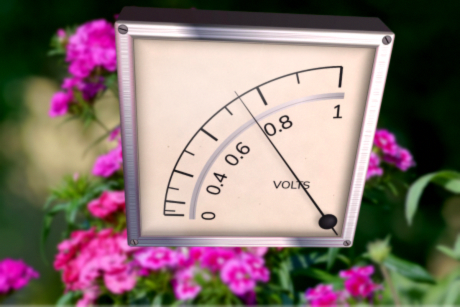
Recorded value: 0.75 V
